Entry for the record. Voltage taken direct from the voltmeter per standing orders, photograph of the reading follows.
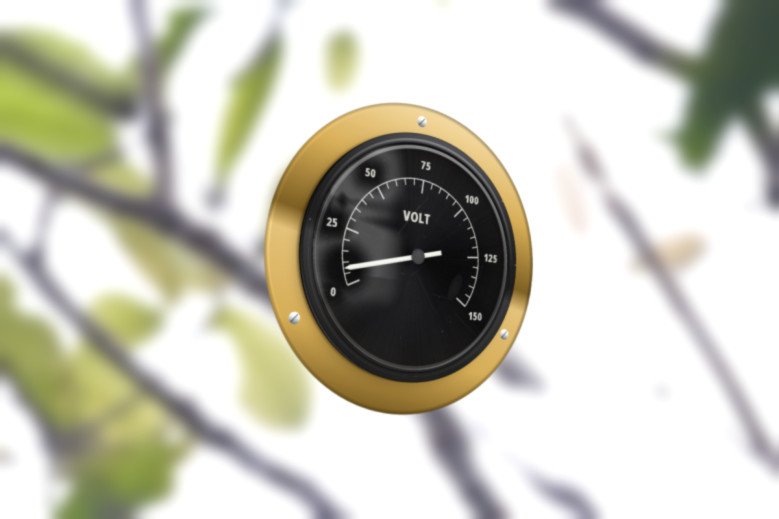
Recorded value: 7.5 V
